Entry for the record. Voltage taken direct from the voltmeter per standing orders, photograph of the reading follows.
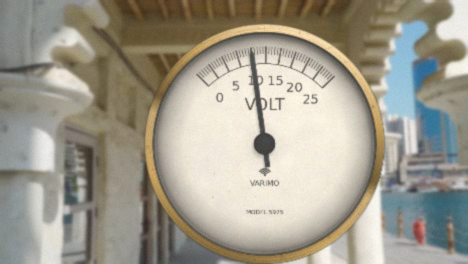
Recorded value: 10 V
